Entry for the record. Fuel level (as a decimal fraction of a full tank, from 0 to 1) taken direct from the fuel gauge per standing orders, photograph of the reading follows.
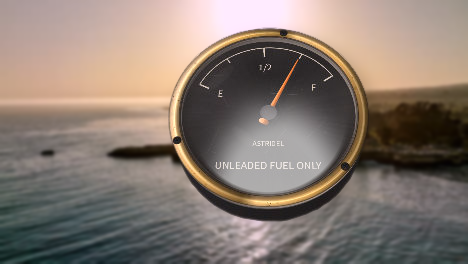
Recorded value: 0.75
